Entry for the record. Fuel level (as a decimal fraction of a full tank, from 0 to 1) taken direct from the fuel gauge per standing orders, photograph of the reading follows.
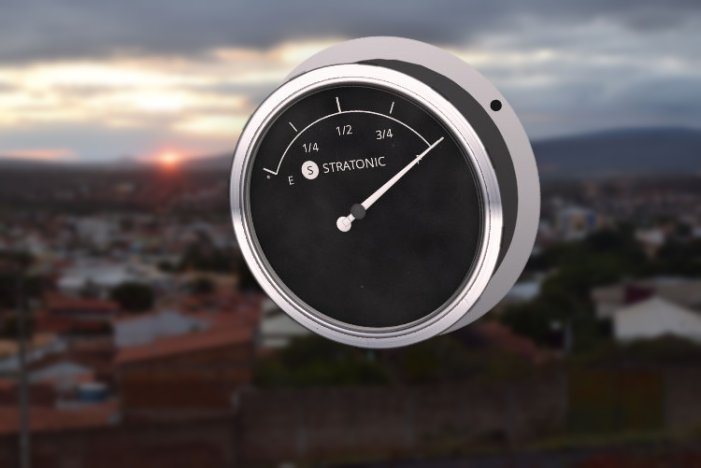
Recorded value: 1
